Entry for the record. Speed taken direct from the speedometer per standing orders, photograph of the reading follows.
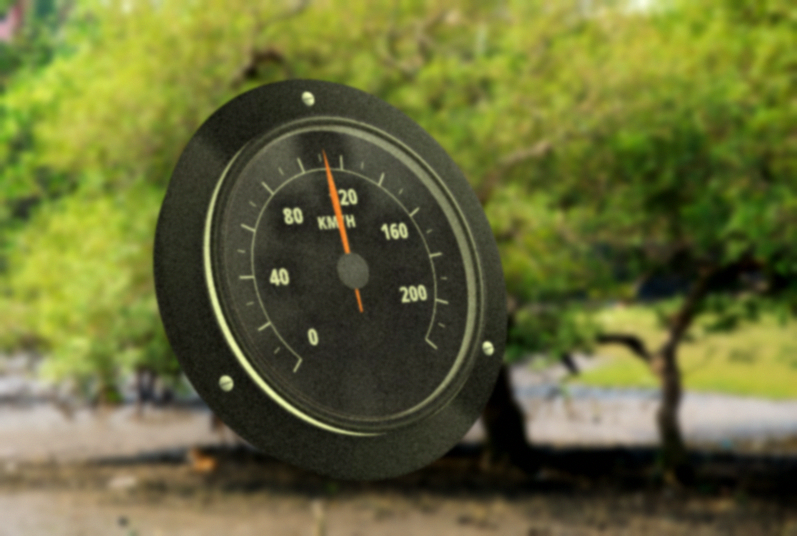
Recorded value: 110 km/h
